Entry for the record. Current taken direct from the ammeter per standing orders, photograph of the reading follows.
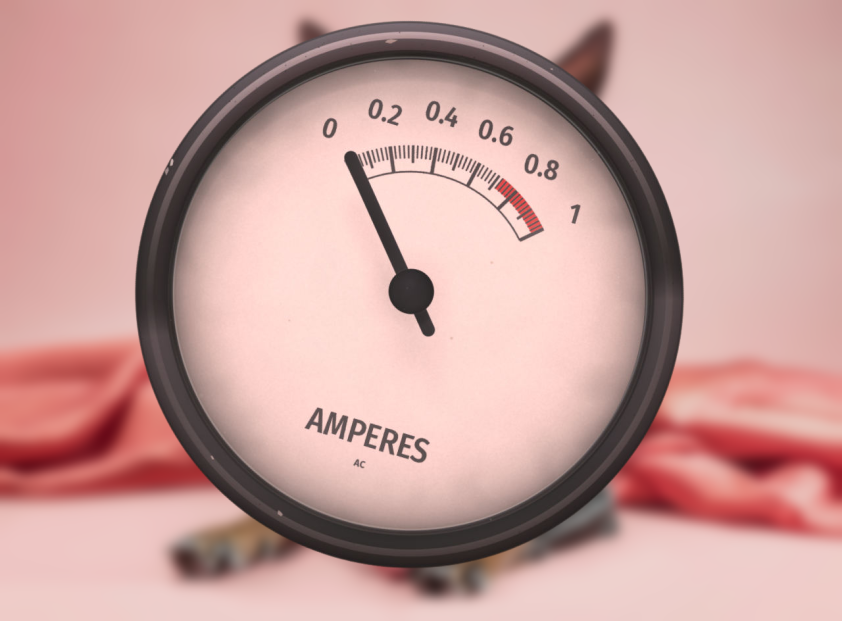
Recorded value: 0.02 A
